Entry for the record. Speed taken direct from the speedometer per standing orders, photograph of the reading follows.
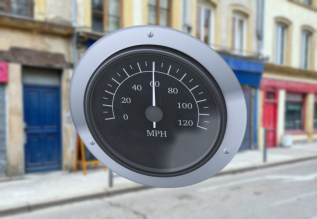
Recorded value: 60 mph
